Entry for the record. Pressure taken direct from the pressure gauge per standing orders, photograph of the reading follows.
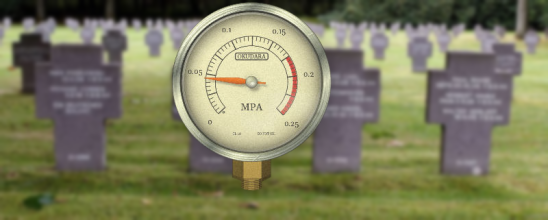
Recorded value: 0.045 MPa
